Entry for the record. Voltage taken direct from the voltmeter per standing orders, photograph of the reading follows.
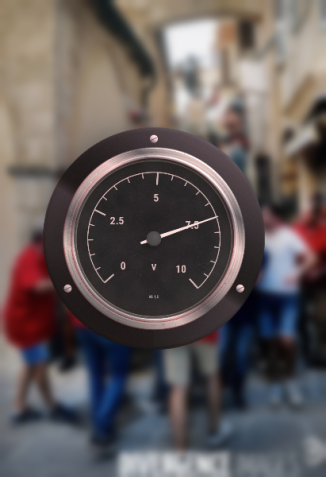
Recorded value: 7.5 V
